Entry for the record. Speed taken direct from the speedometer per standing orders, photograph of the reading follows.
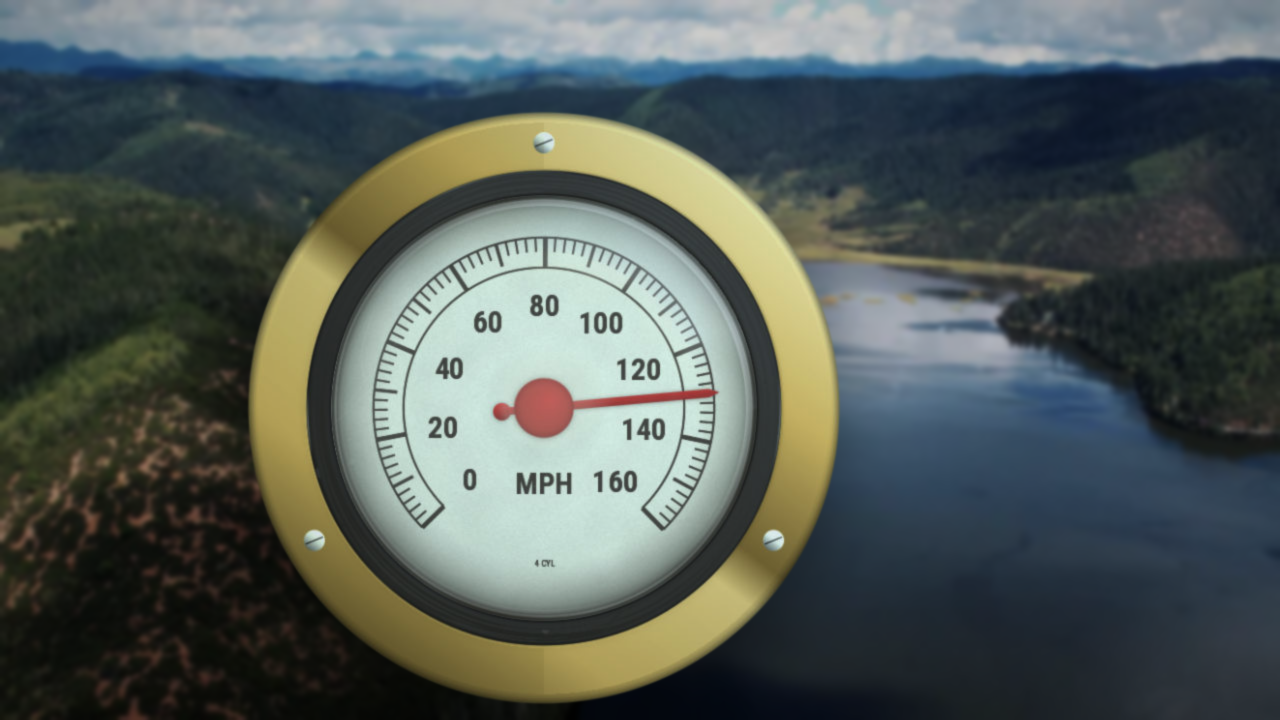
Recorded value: 130 mph
